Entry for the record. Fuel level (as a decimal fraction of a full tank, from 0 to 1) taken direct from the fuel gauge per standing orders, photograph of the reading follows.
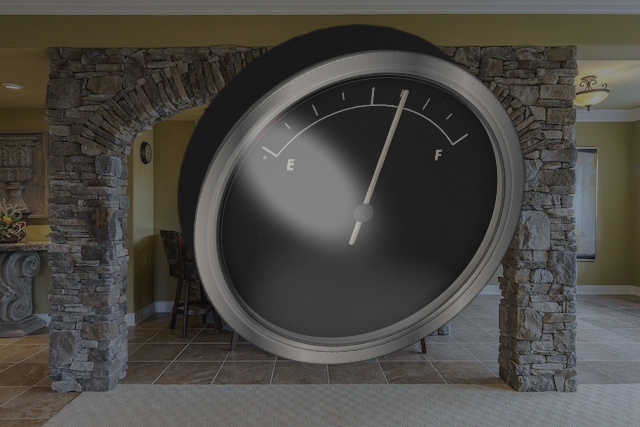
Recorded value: 0.625
